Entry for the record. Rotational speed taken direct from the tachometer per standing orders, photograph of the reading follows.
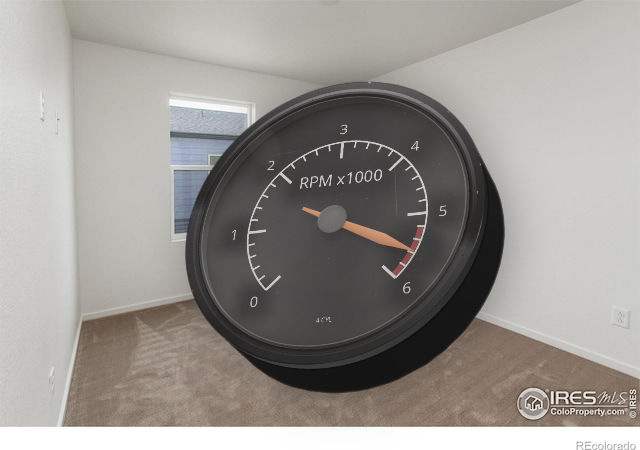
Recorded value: 5600 rpm
